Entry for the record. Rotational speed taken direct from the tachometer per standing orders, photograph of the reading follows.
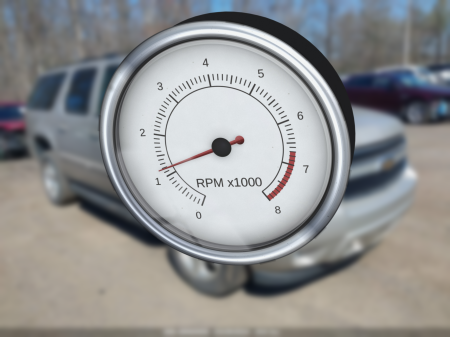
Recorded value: 1200 rpm
